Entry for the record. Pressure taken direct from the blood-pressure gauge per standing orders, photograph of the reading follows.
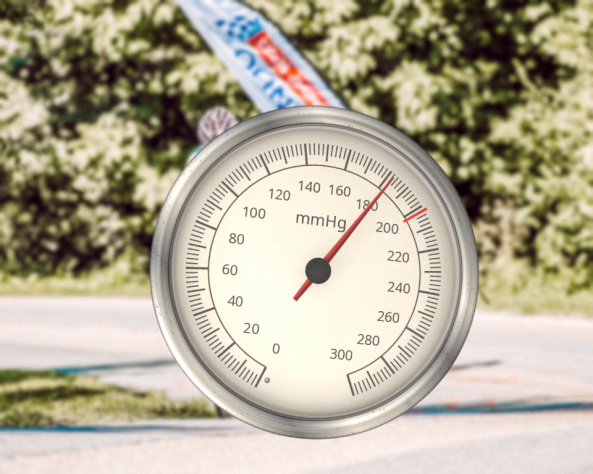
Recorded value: 182 mmHg
